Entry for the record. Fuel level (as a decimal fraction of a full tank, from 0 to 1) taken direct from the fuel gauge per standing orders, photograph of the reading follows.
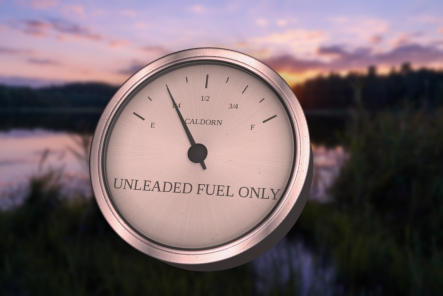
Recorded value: 0.25
